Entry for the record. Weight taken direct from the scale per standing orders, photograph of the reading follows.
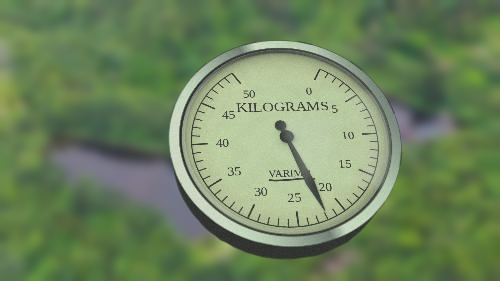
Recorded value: 22 kg
